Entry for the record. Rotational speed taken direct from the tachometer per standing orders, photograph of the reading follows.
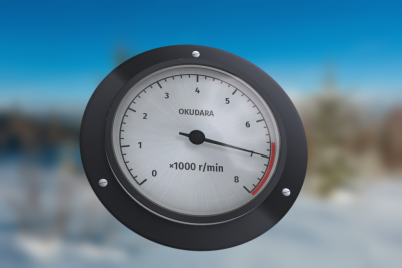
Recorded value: 7000 rpm
